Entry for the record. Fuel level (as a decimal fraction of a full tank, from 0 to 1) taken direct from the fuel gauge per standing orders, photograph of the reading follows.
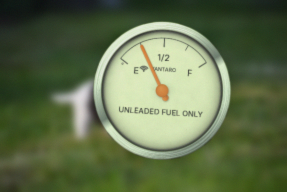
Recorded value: 0.25
